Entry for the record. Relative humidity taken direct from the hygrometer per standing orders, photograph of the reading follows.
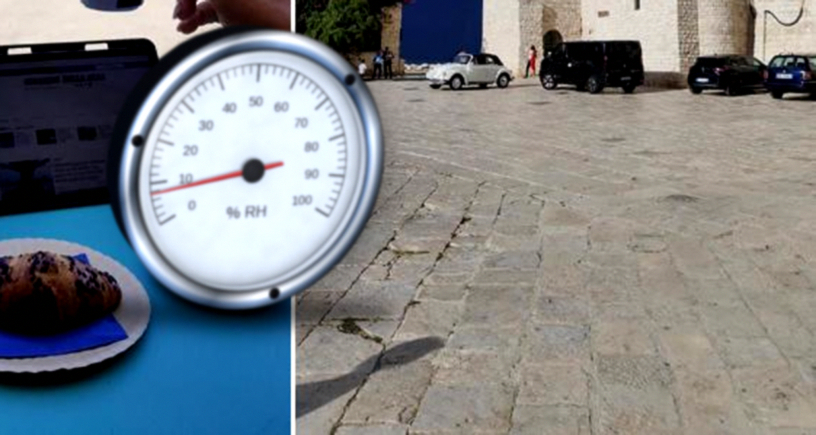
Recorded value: 8 %
